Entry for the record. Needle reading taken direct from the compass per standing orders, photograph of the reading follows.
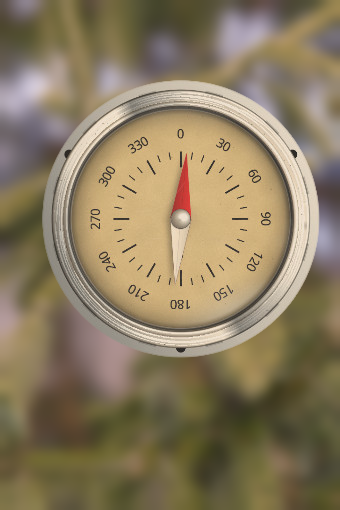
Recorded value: 5 °
